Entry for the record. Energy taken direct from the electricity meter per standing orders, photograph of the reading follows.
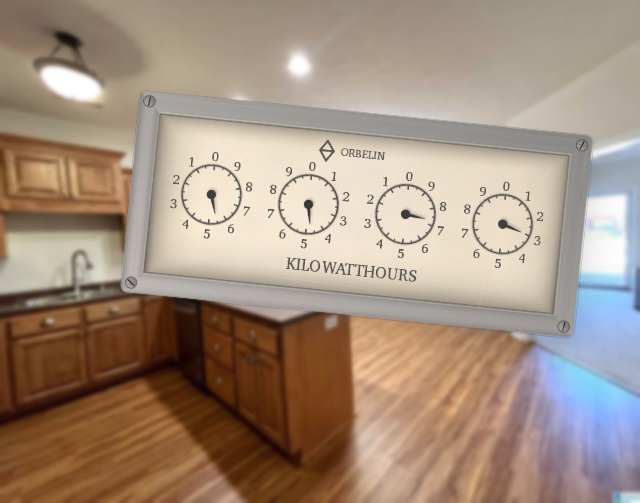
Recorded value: 5473 kWh
